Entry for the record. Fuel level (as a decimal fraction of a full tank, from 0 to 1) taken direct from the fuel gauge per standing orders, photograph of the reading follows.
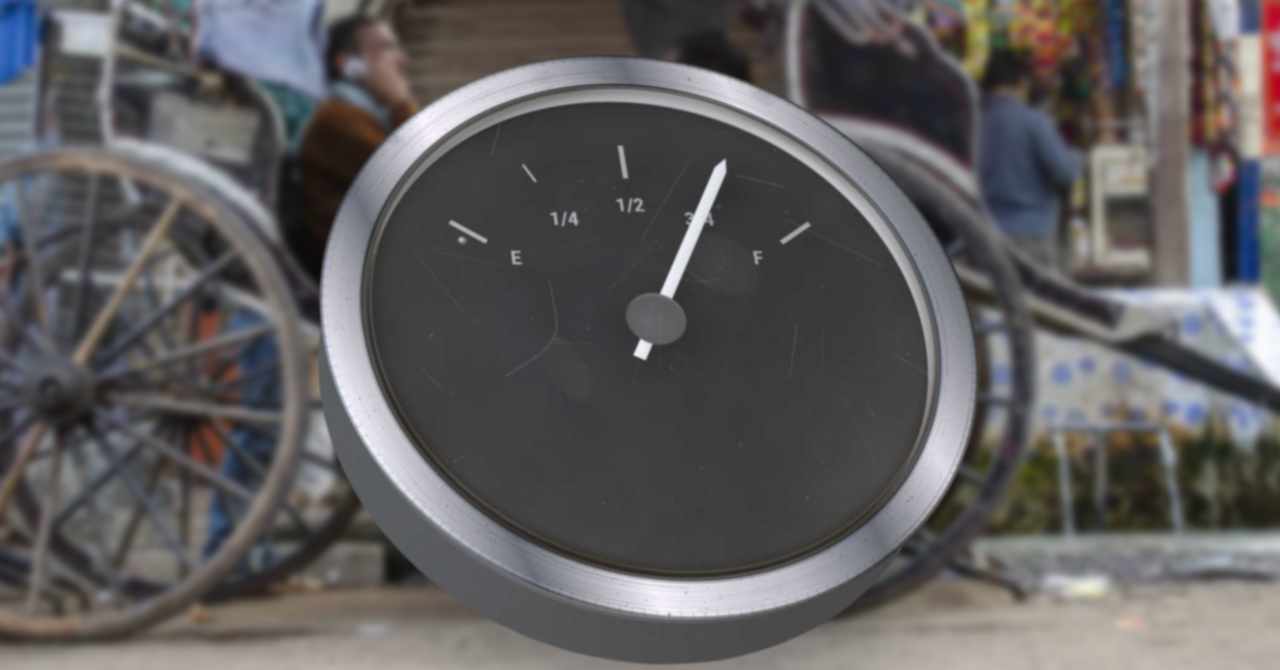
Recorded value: 0.75
